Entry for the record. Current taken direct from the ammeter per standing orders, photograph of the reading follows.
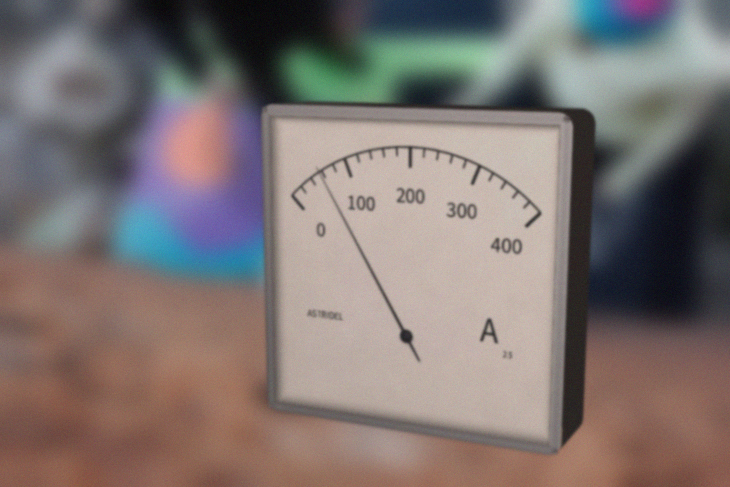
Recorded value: 60 A
